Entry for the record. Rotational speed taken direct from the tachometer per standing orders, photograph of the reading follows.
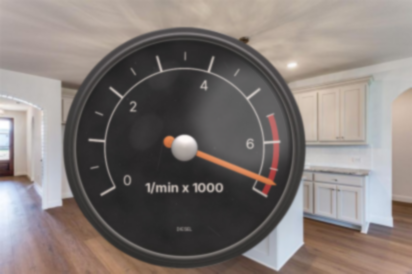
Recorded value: 6750 rpm
